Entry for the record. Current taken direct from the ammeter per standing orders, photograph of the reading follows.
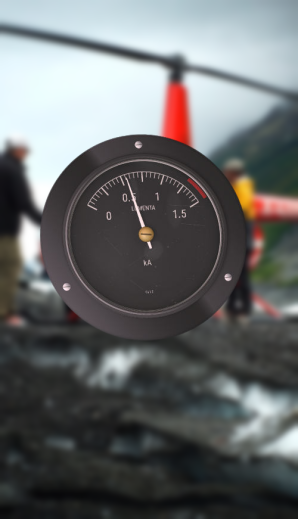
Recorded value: 0.55 kA
